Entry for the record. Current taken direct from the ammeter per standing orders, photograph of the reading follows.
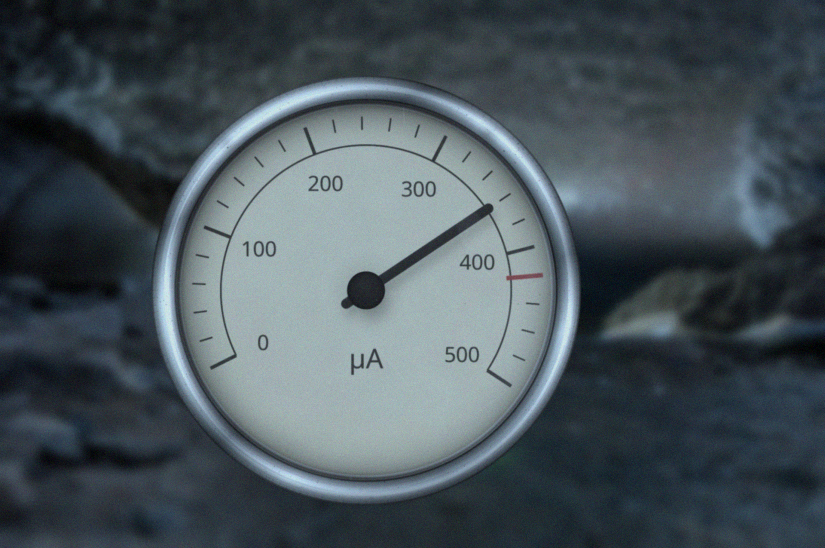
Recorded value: 360 µA
